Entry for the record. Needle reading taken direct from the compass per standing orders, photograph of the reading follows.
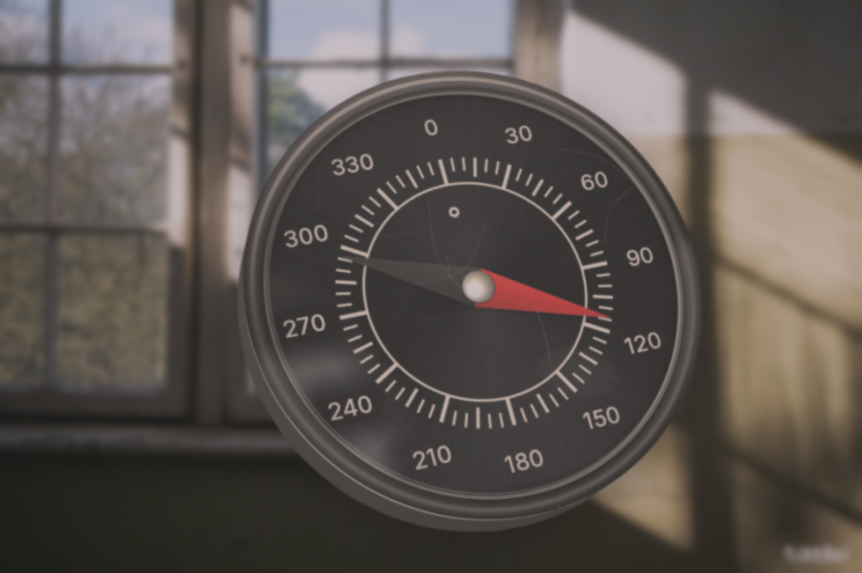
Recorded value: 115 °
